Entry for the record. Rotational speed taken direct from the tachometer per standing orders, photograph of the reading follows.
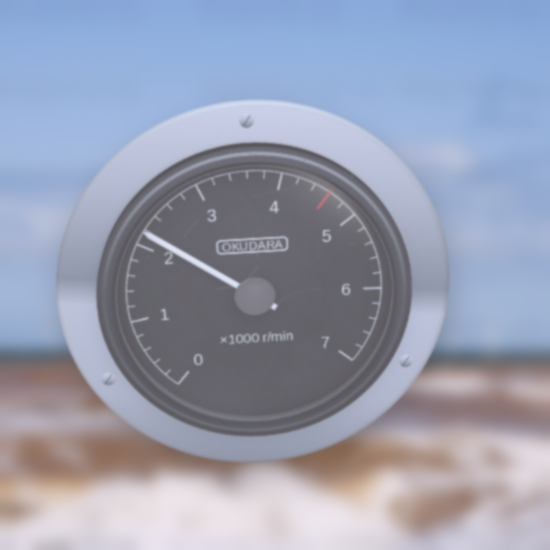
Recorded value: 2200 rpm
